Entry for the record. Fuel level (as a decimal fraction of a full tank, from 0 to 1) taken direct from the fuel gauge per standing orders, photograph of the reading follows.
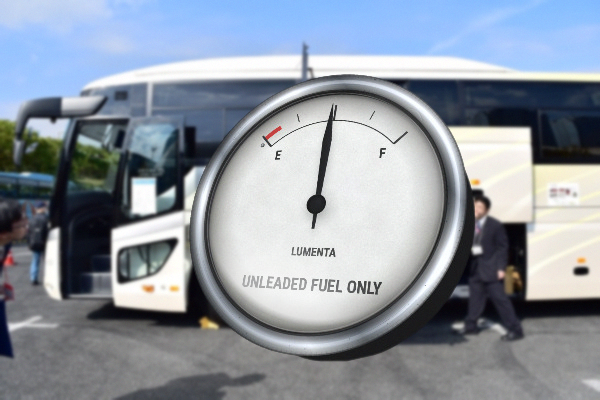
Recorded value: 0.5
